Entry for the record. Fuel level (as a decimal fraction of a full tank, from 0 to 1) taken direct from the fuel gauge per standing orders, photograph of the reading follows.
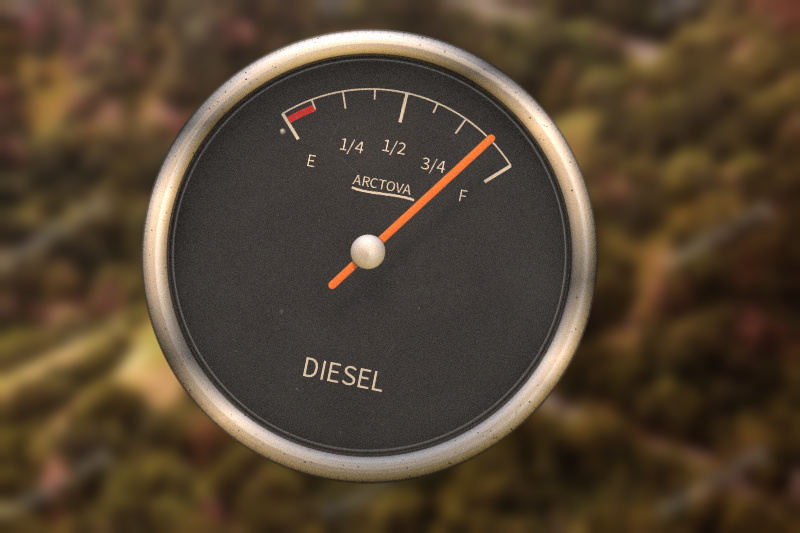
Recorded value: 0.875
